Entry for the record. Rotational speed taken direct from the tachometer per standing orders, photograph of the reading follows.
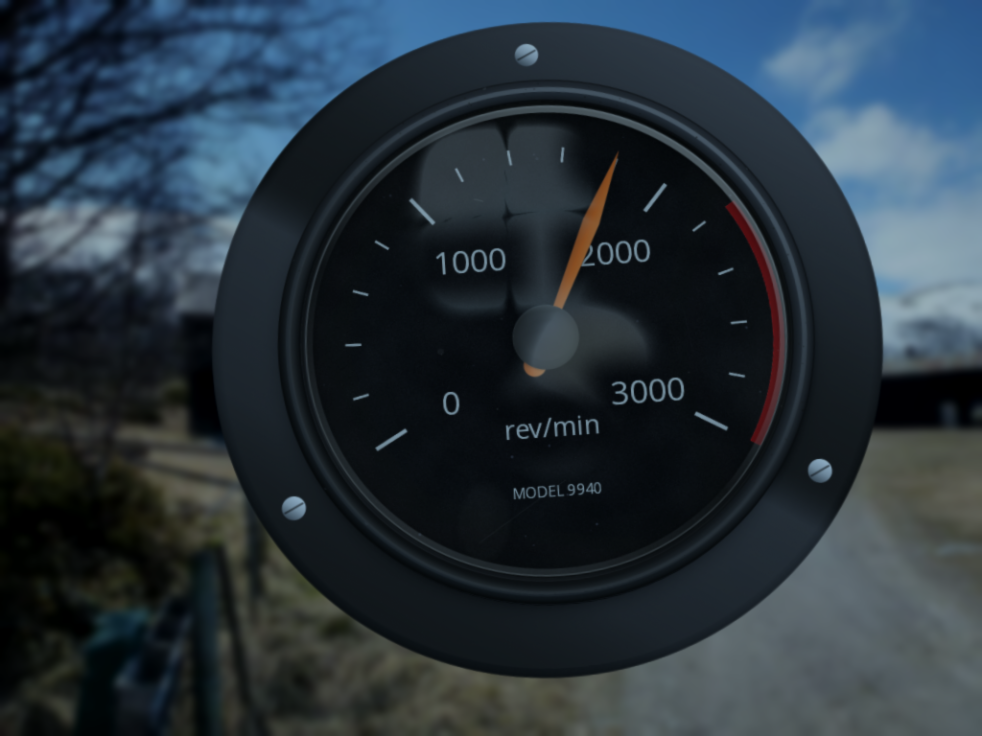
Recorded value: 1800 rpm
